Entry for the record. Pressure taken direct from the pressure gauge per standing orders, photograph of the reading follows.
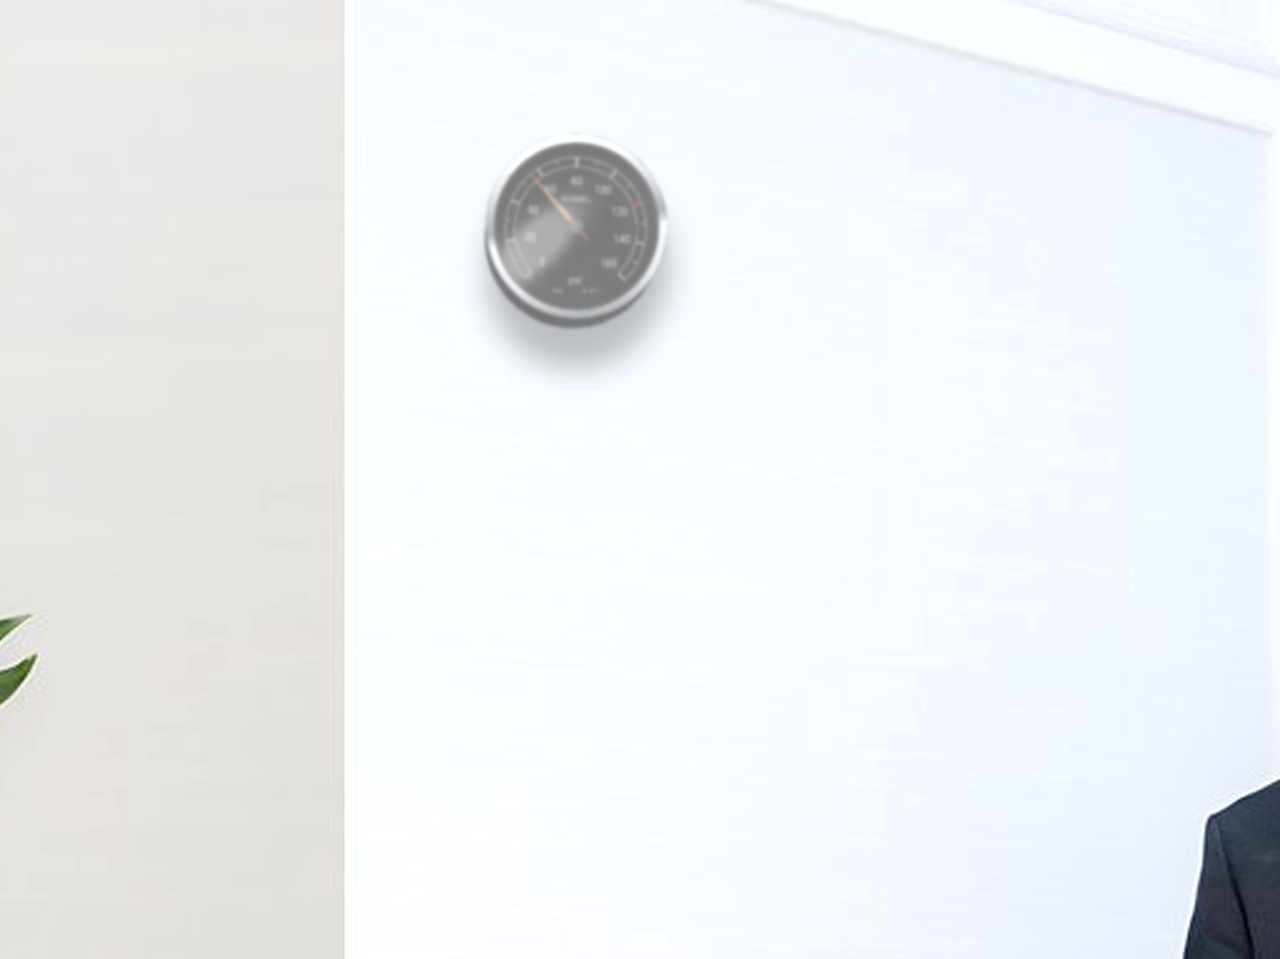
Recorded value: 55 psi
